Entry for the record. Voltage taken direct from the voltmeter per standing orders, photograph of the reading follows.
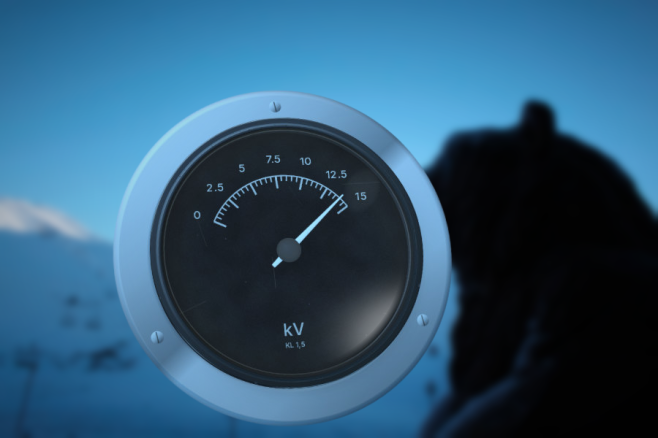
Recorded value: 14 kV
